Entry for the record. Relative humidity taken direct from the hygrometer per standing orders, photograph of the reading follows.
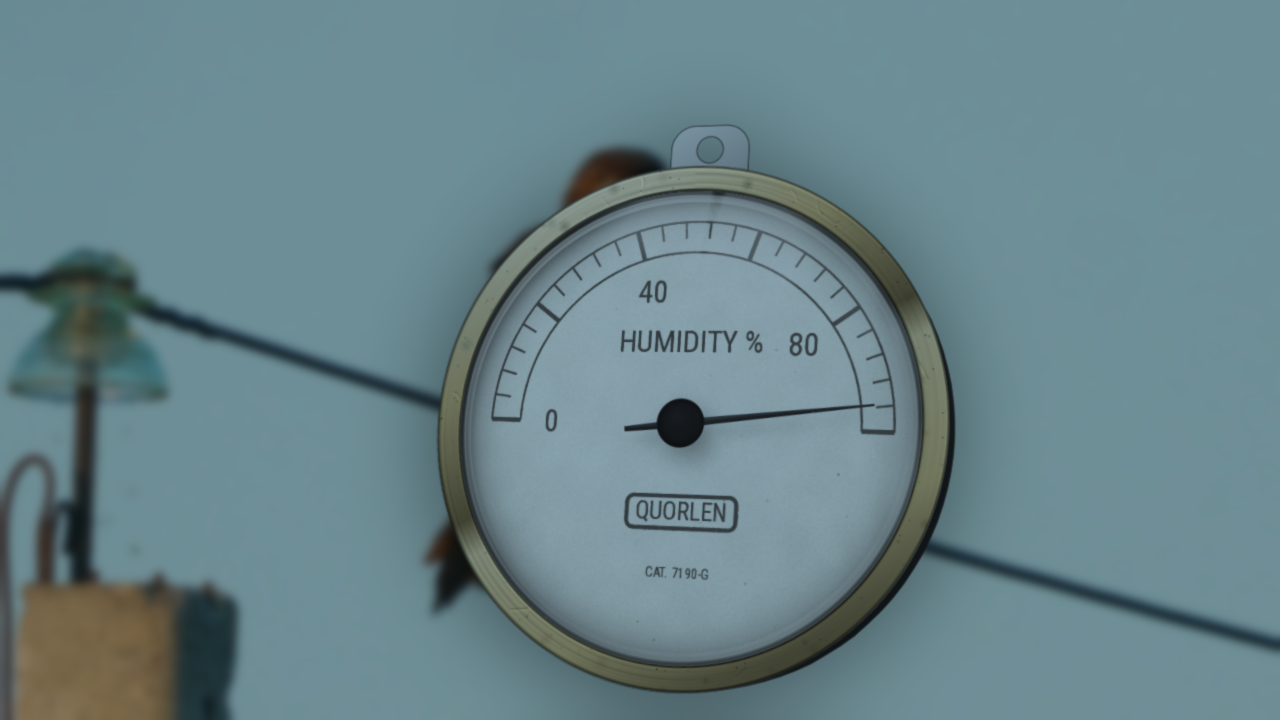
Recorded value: 96 %
